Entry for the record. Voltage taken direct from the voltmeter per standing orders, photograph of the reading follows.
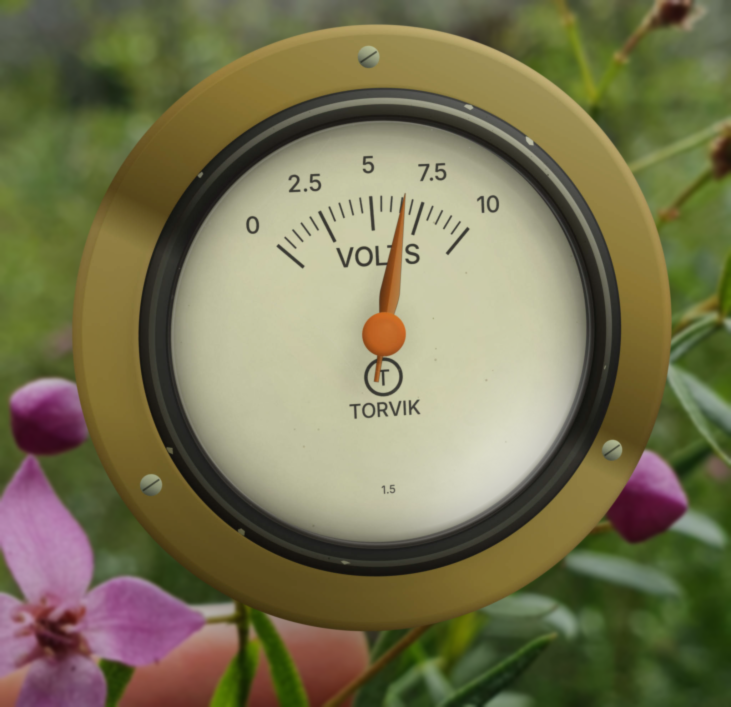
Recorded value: 6.5 V
